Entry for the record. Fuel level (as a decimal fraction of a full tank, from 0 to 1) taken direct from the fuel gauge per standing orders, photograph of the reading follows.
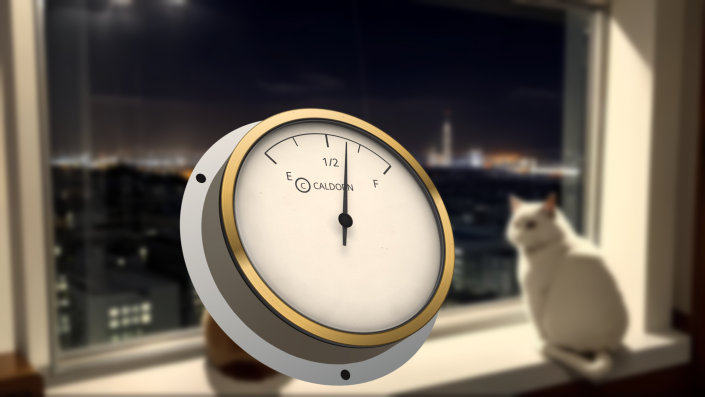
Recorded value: 0.625
